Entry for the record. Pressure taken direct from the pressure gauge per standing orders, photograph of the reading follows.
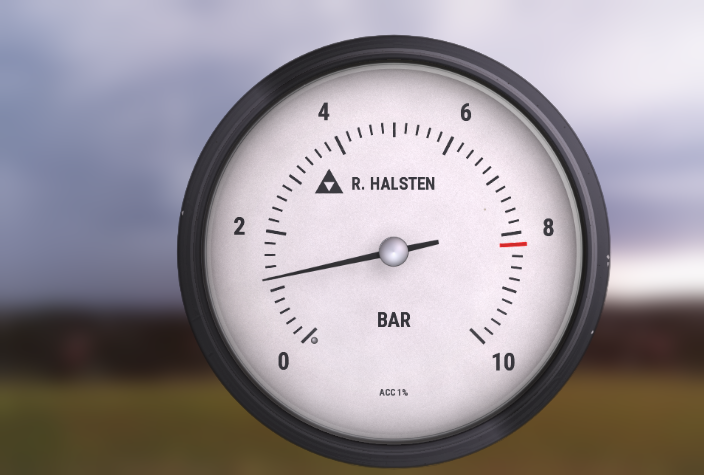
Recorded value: 1.2 bar
